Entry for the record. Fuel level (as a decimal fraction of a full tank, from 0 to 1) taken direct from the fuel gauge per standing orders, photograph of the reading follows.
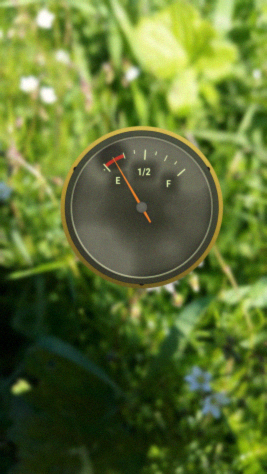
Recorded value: 0.125
